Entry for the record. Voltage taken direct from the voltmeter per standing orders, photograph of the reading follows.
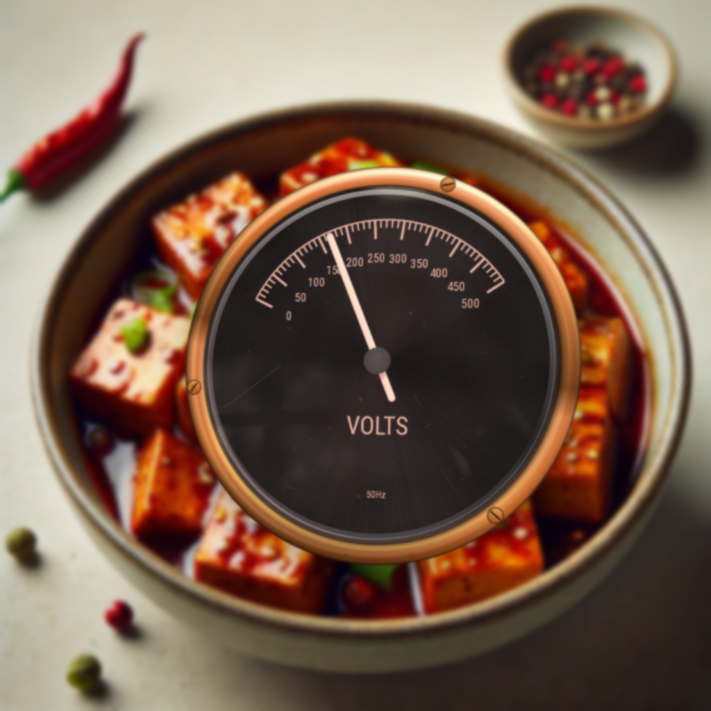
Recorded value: 170 V
